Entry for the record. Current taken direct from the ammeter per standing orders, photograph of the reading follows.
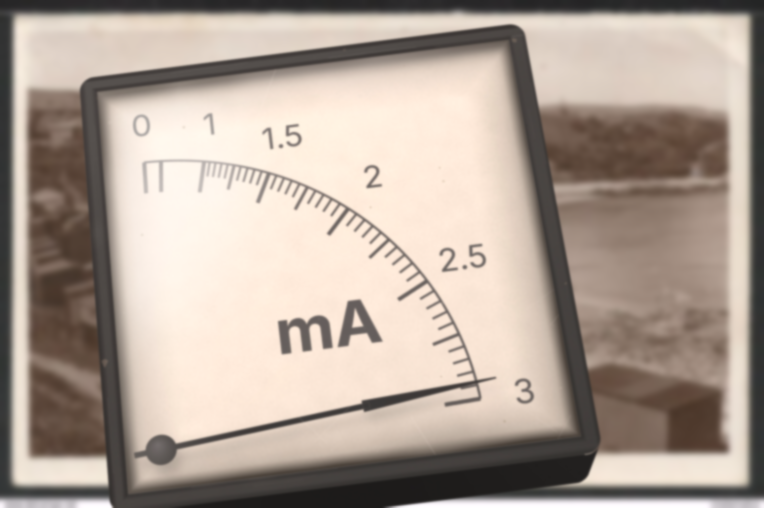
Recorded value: 2.95 mA
